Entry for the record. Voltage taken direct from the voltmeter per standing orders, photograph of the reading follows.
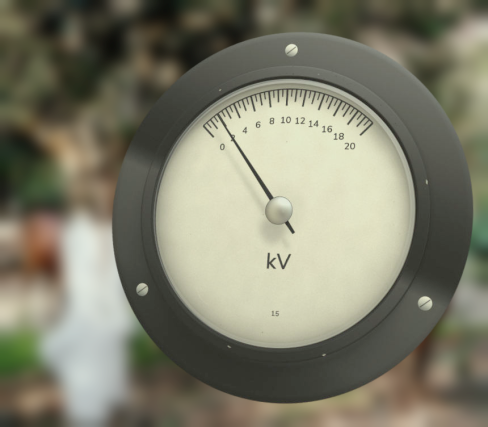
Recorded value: 2 kV
